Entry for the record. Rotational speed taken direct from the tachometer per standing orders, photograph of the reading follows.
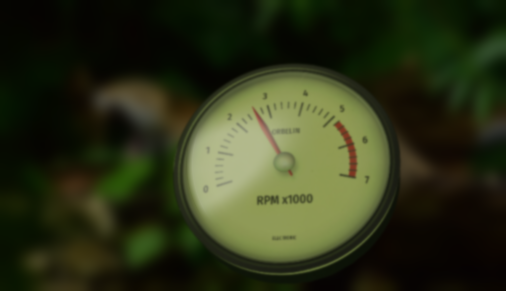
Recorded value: 2600 rpm
